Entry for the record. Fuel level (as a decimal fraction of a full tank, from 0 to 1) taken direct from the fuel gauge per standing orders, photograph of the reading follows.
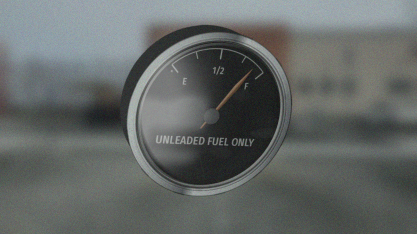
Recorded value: 0.875
